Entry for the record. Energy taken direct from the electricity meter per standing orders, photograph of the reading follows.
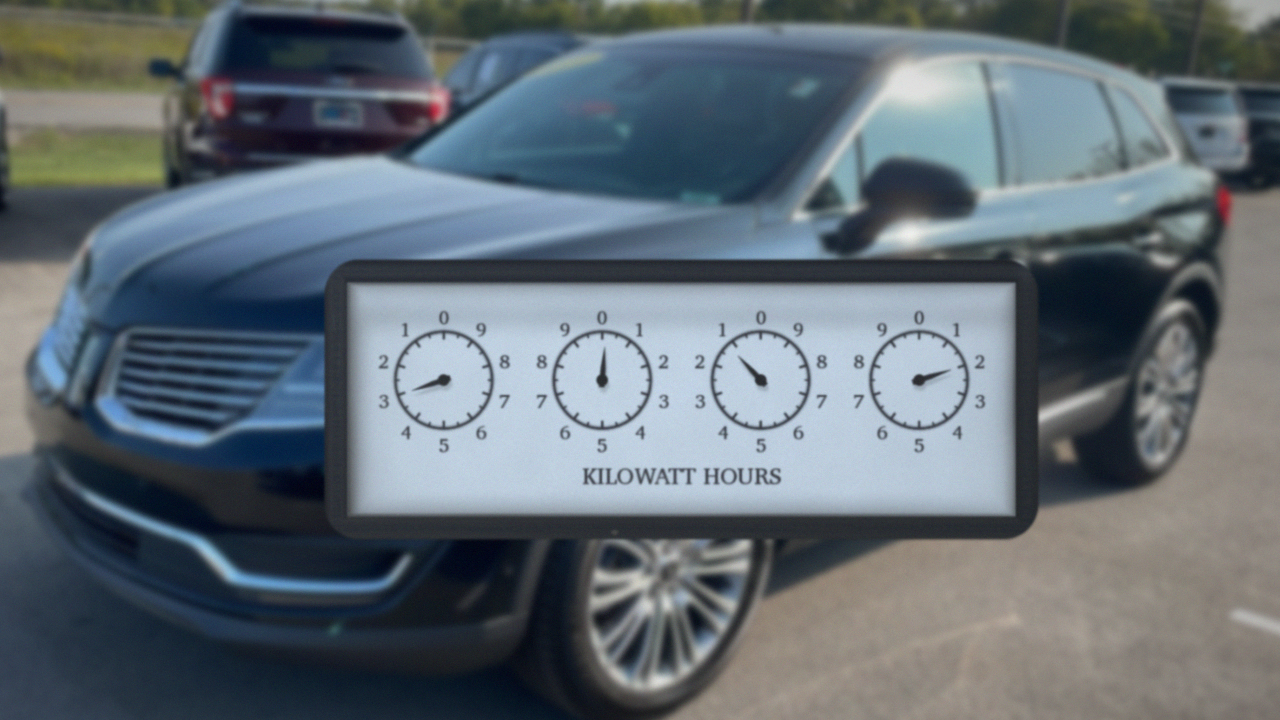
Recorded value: 3012 kWh
